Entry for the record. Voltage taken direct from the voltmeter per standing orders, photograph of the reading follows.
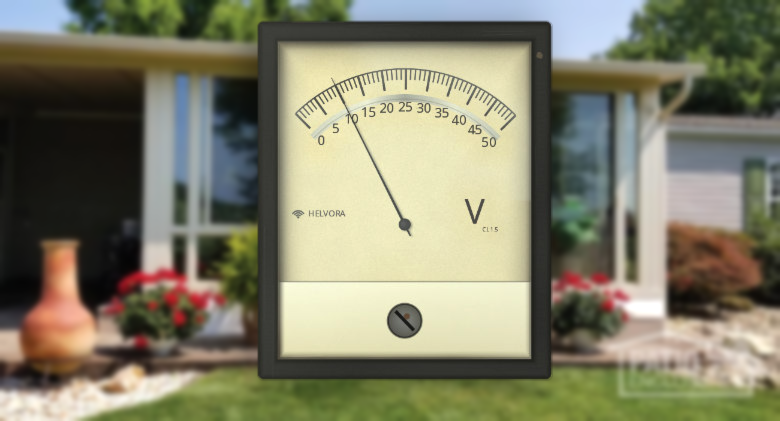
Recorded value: 10 V
